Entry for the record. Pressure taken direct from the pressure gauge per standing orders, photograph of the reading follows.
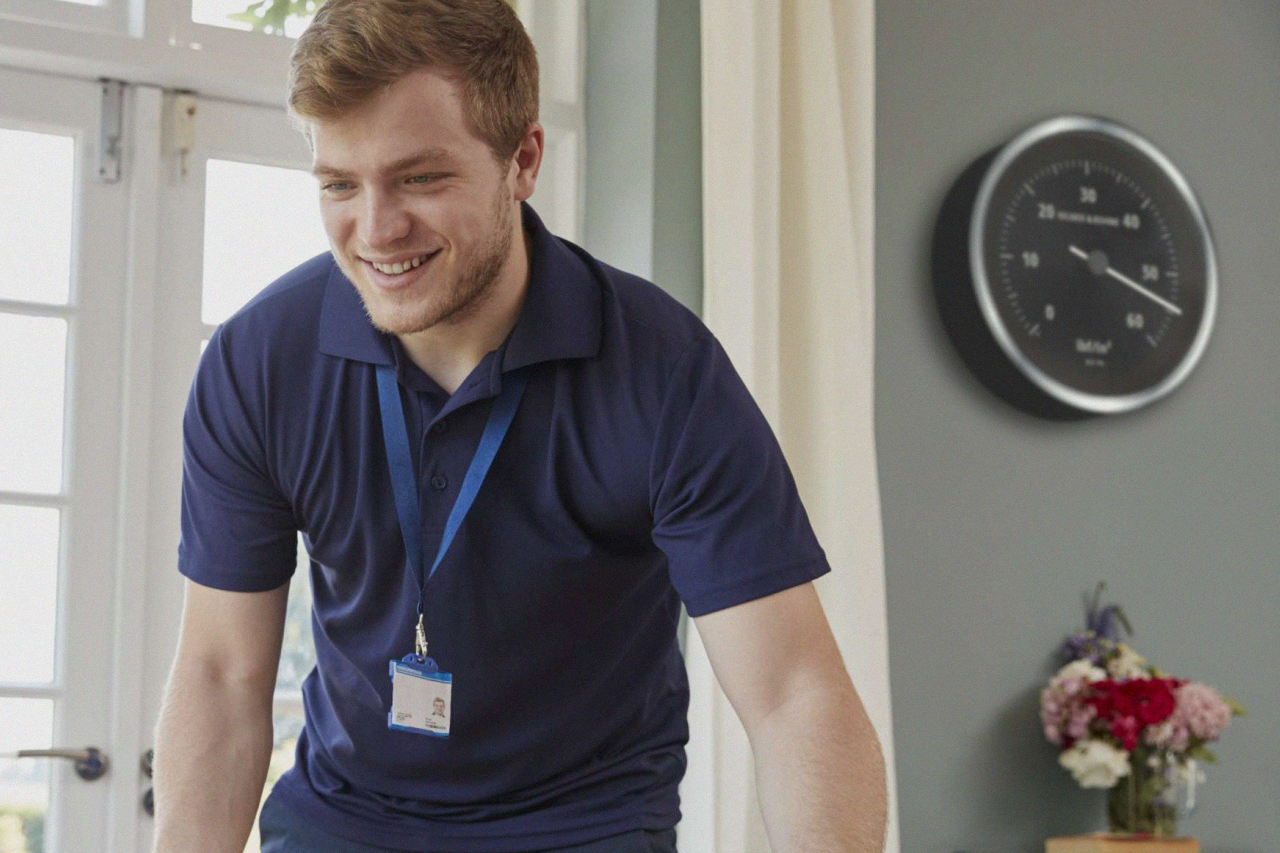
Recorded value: 55 psi
